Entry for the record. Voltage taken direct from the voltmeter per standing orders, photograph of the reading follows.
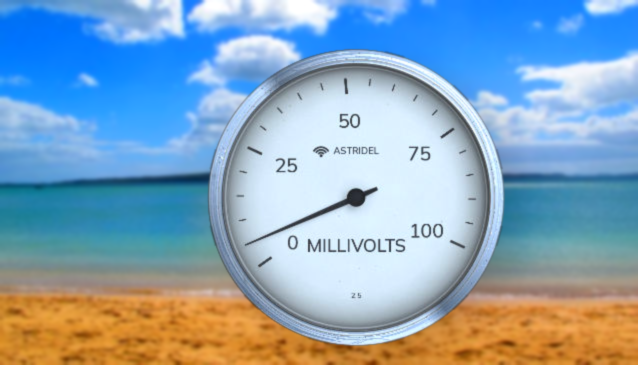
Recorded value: 5 mV
